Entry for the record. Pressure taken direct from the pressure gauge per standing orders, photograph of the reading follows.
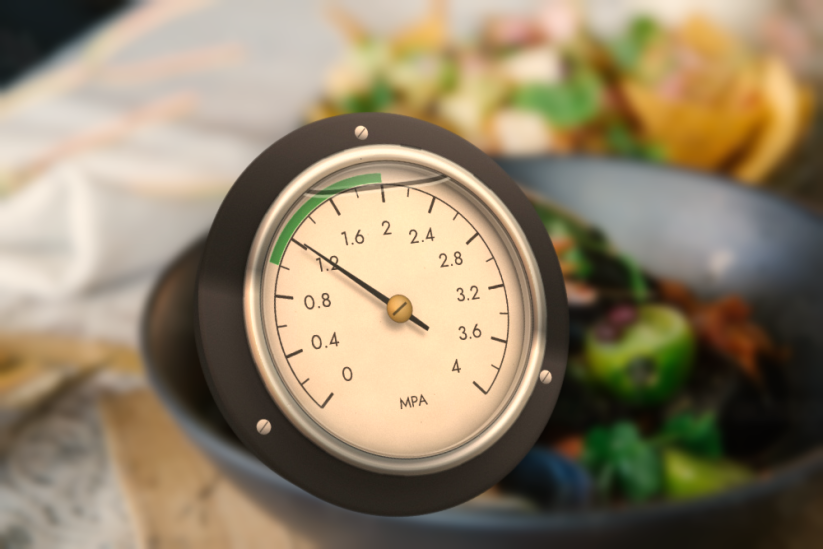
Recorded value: 1.2 MPa
